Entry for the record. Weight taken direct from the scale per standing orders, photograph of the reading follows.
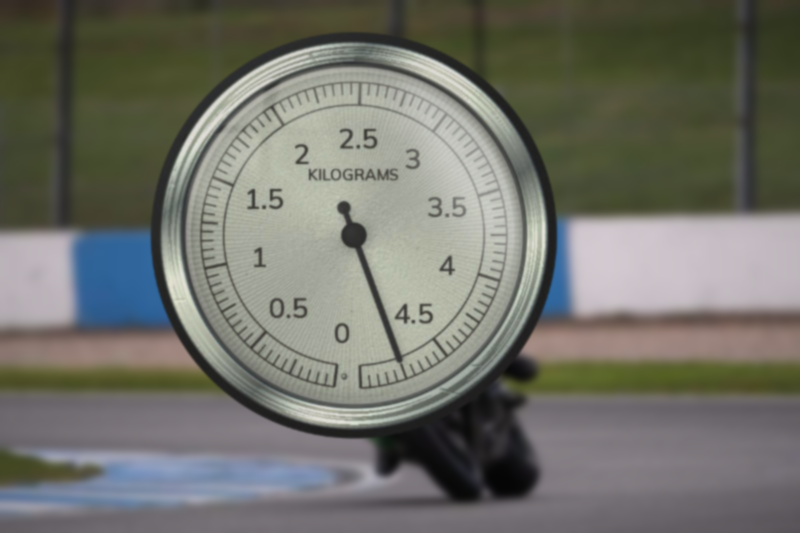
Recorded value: 4.75 kg
